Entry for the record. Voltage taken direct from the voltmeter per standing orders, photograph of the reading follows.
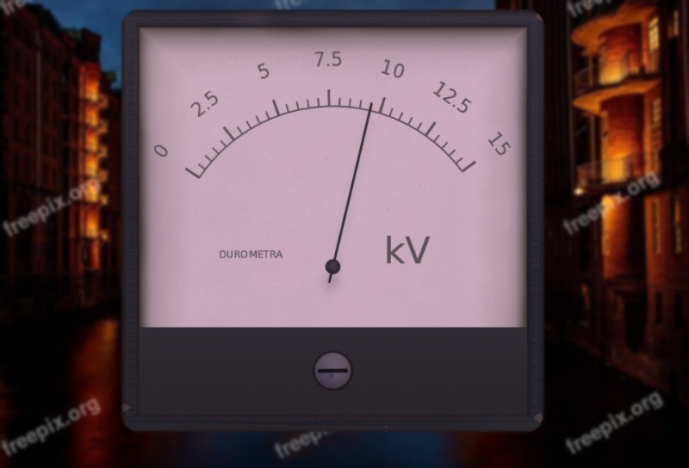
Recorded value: 9.5 kV
